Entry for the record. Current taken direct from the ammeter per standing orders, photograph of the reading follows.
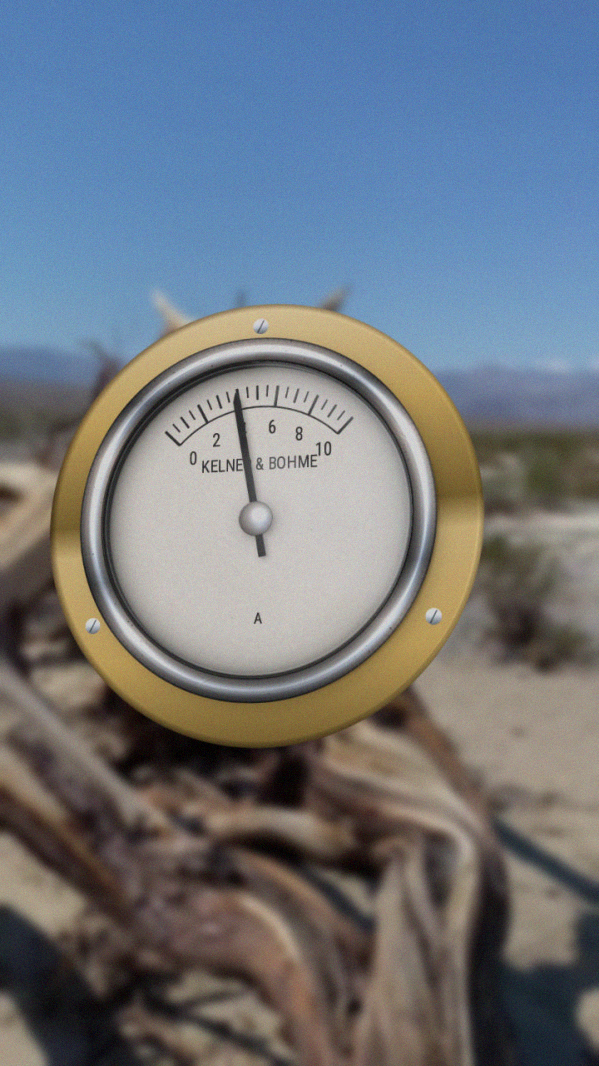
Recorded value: 4 A
